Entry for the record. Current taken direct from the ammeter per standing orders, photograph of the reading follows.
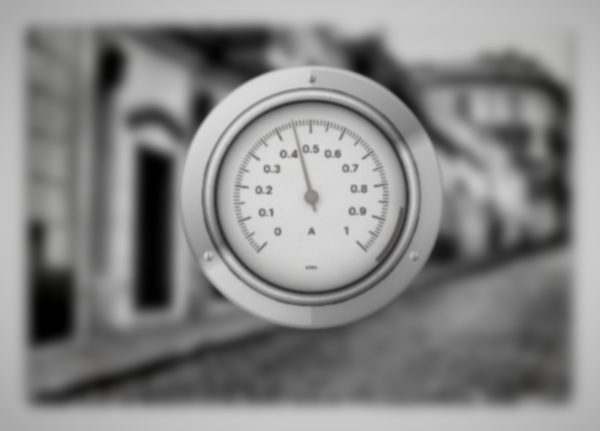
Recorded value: 0.45 A
